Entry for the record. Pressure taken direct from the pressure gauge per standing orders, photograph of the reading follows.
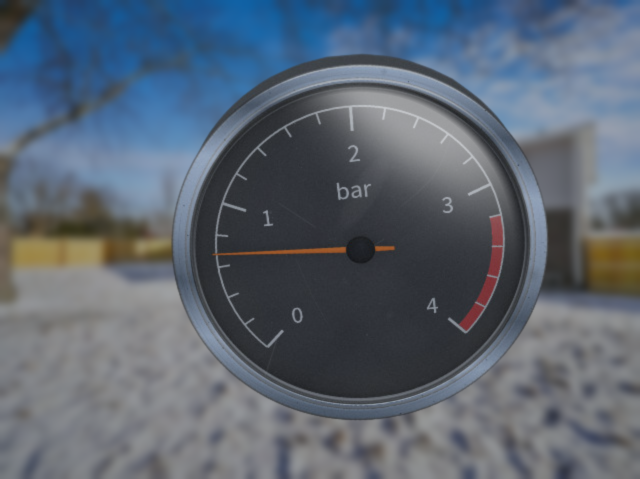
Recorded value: 0.7 bar
